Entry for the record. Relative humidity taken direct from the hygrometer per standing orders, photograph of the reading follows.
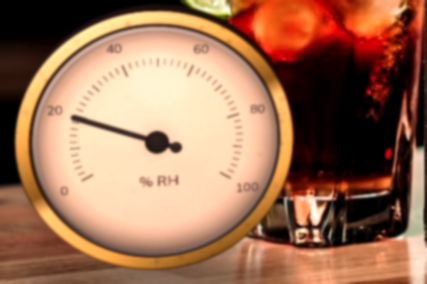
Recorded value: 20 %
